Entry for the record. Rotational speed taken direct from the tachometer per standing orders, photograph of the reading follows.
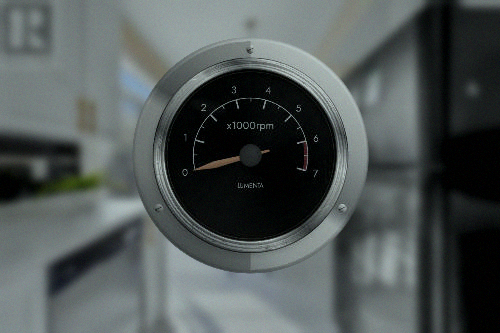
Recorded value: 0 rpm
